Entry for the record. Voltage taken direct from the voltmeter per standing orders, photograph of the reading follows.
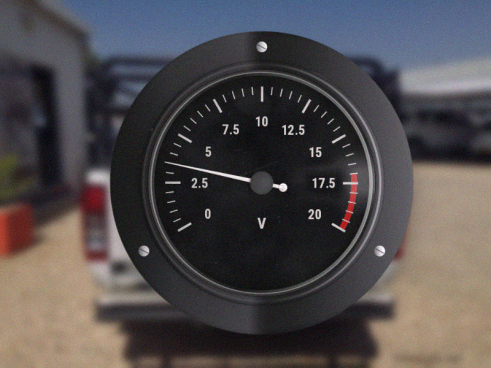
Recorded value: 3.5 V
